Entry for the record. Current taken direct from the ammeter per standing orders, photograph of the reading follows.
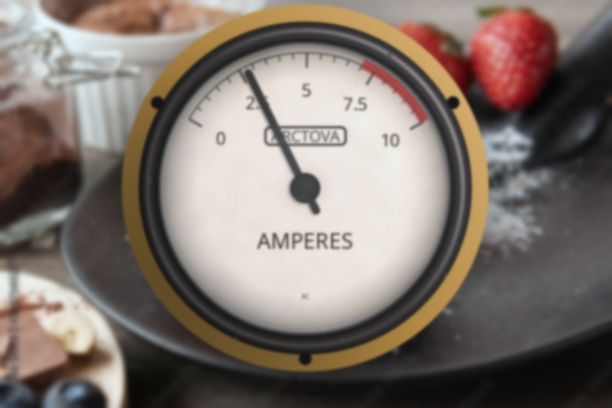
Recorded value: 2.75 A
